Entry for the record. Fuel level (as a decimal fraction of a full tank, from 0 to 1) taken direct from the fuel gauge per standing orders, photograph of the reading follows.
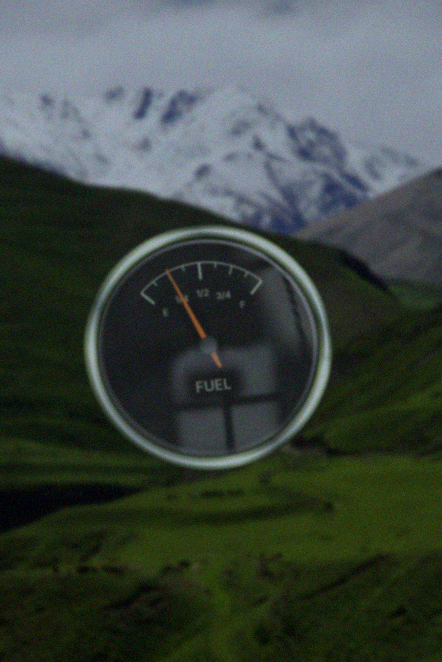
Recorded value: 0.25
